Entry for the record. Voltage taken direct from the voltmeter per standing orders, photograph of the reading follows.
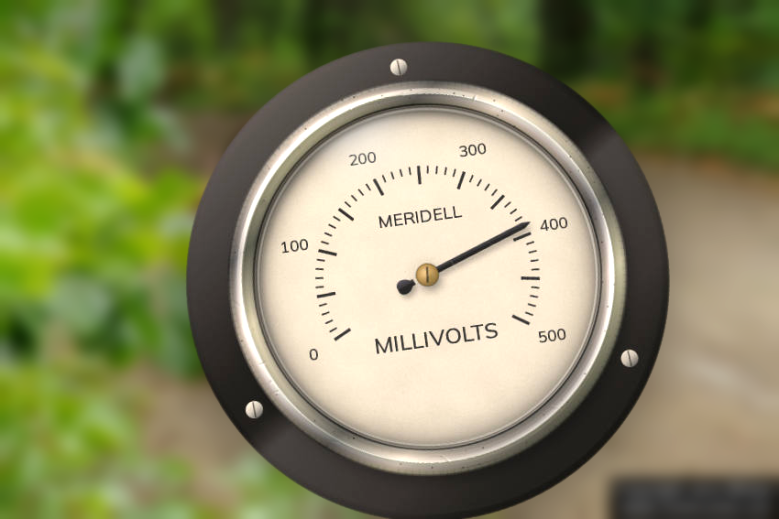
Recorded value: 390 mV
